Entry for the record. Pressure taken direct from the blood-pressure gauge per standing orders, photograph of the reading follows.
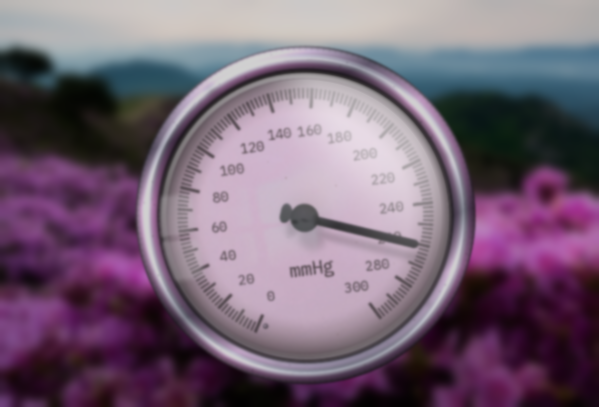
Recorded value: 260 mmHg
